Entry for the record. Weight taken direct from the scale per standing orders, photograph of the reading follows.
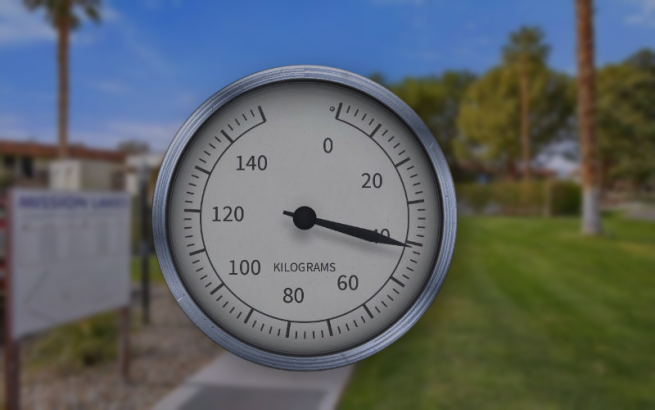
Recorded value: 41 kg
